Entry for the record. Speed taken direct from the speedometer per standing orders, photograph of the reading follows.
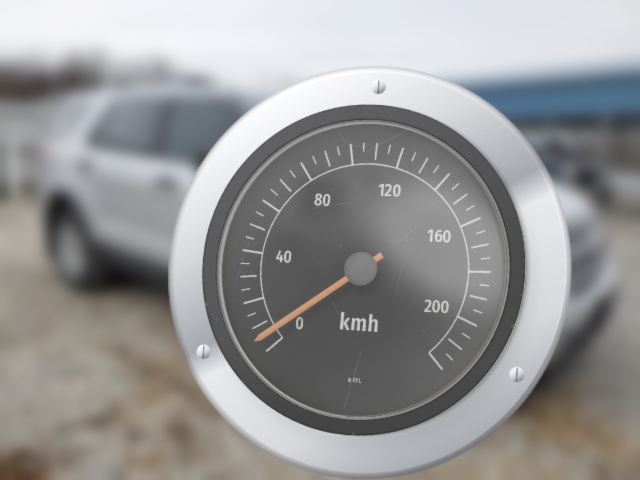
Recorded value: 5 km/h
